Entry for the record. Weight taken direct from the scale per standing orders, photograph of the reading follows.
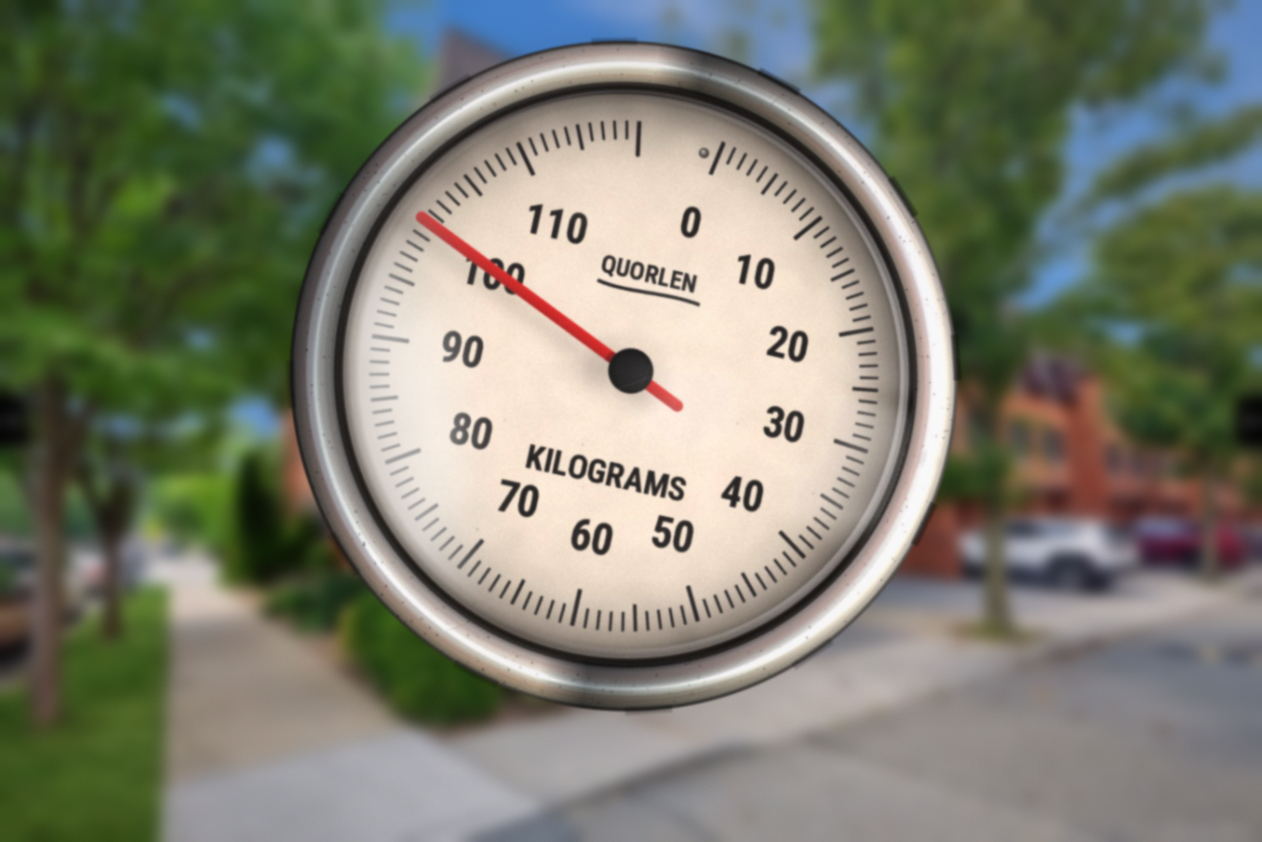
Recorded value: 100 kg
